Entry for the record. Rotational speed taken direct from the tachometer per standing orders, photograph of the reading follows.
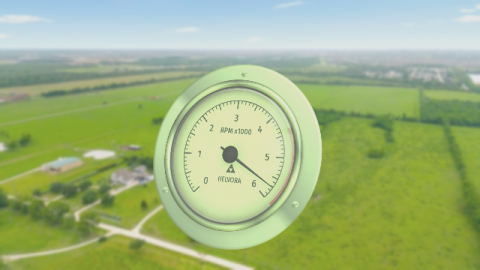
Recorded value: 5700 rpm
